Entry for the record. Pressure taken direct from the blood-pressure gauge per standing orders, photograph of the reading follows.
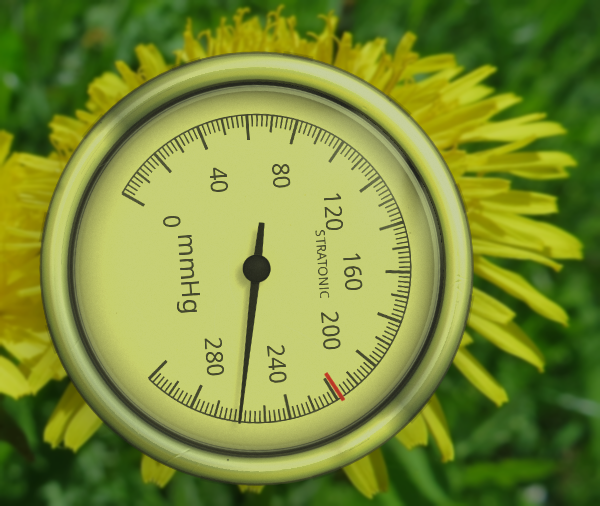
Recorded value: 260 mmHg
